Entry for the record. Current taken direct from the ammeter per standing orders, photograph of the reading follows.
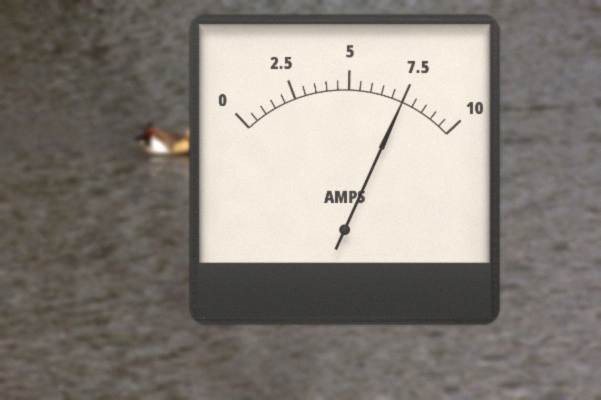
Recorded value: 7.5 A
